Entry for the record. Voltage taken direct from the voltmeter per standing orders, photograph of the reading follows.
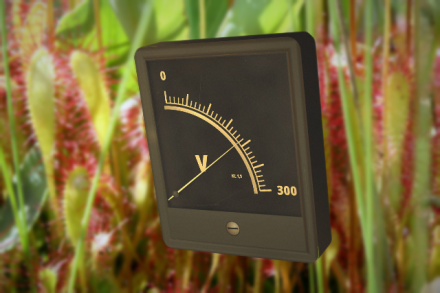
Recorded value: 190 V
